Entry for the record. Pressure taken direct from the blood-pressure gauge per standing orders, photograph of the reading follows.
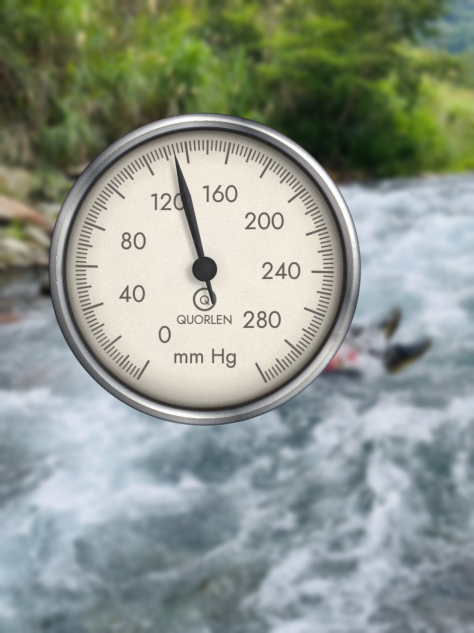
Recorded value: 134 mmHg
